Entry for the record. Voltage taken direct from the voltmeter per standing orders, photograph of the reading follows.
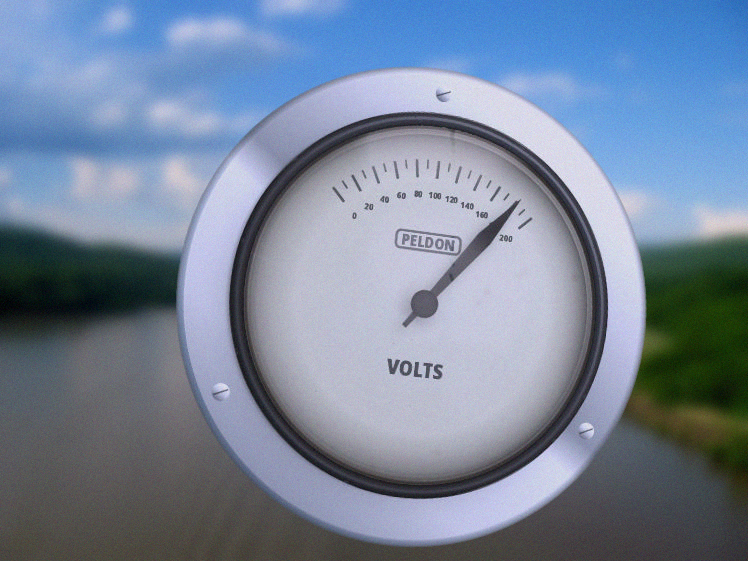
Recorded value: 180 V
